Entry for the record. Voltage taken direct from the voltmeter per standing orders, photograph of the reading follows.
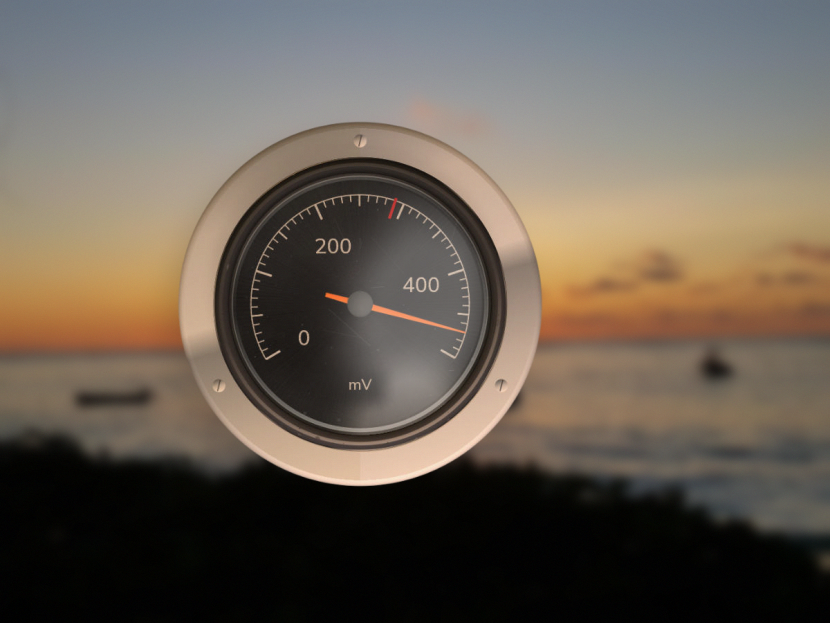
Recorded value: 470 mV
